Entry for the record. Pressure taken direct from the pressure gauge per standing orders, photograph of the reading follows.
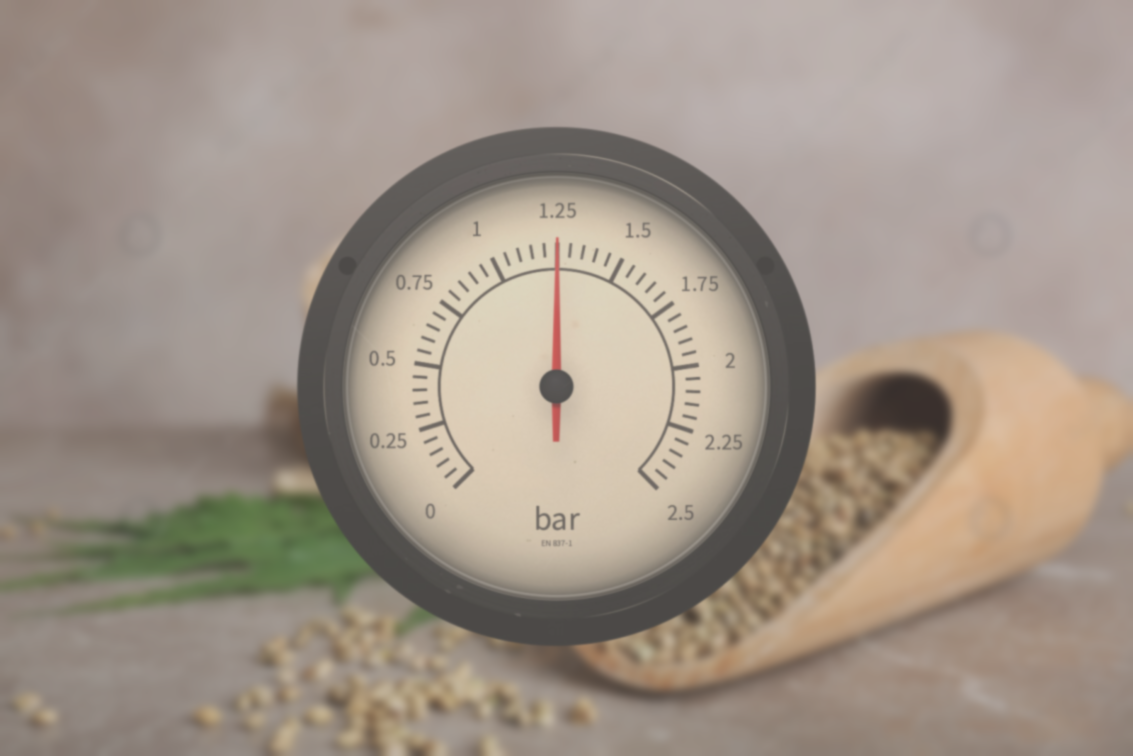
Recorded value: 1.25 bar
